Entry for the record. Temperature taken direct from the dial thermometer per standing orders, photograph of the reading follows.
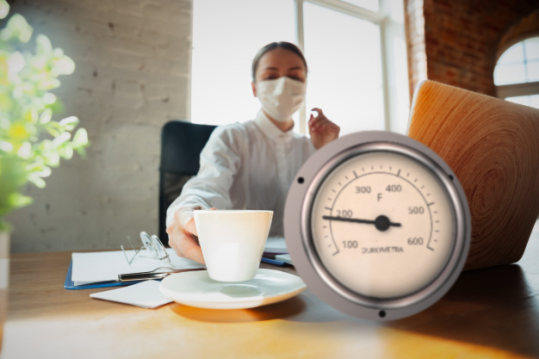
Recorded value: 180 °F
